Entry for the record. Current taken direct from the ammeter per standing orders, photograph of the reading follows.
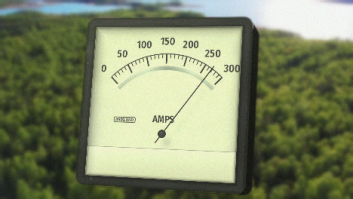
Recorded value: 270 A
